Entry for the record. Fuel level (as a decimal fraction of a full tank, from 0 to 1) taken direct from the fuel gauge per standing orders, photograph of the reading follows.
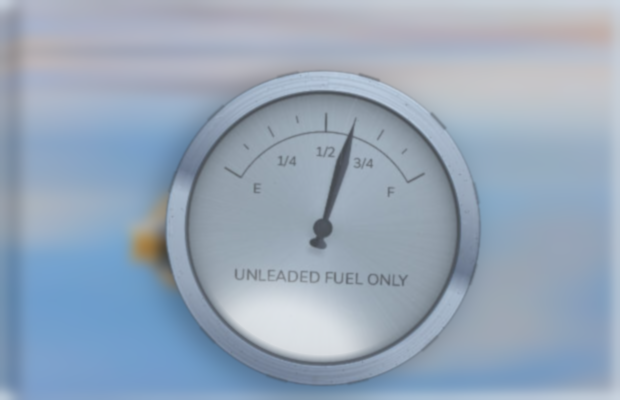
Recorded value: 0.625
